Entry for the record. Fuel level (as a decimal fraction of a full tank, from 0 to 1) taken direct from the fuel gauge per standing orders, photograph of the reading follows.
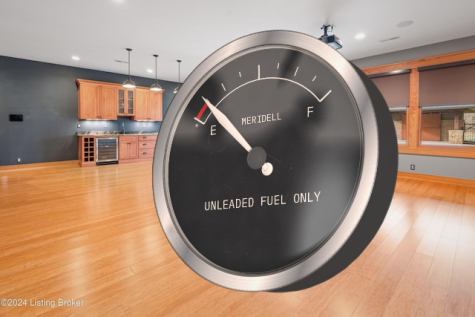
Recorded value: 0.125
